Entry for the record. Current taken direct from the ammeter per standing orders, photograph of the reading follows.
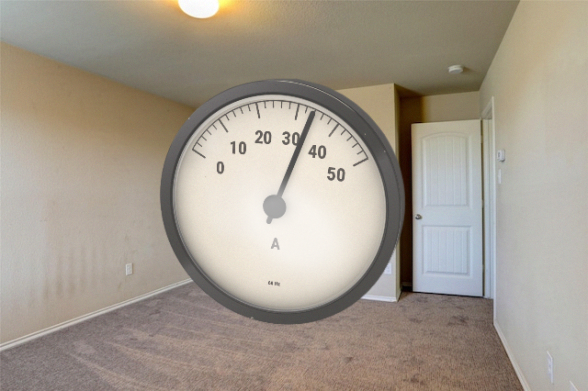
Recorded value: 34 A
